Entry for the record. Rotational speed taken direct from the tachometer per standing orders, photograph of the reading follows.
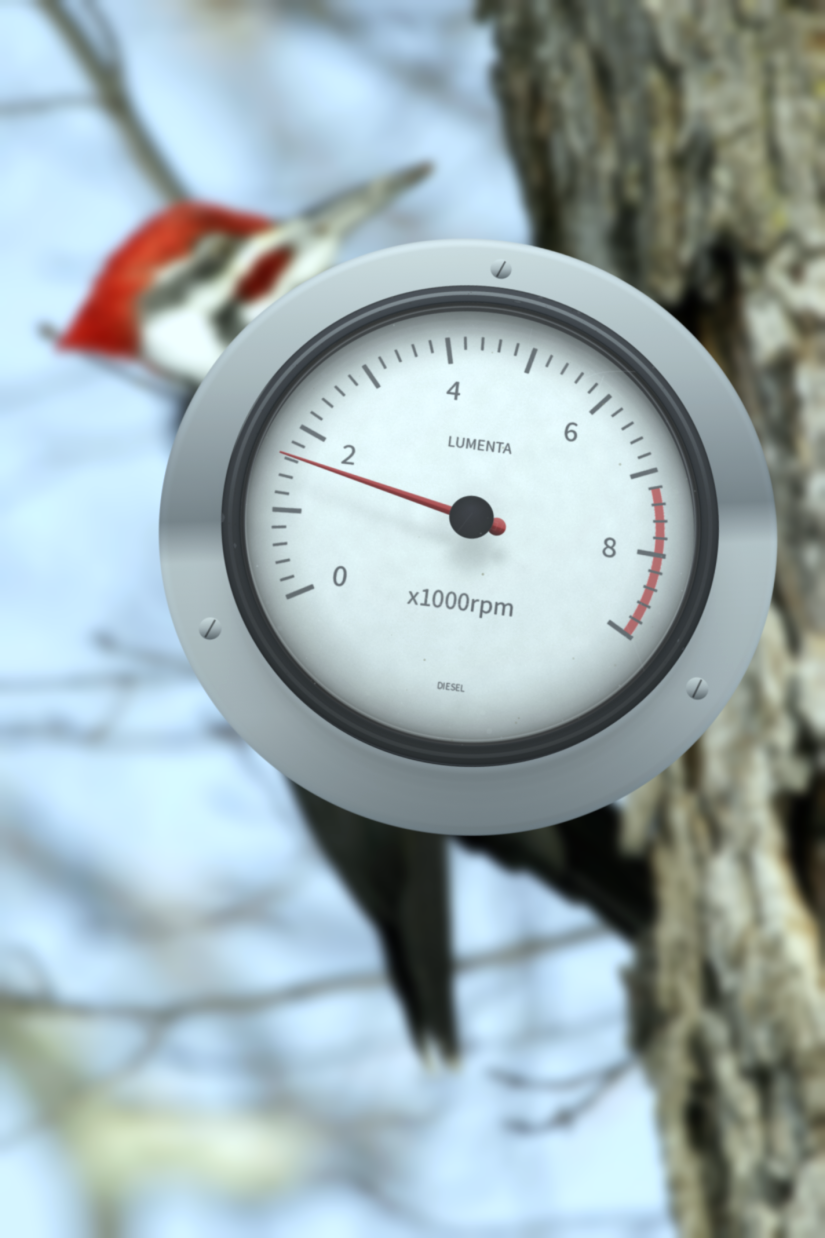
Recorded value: 1600 rpm
